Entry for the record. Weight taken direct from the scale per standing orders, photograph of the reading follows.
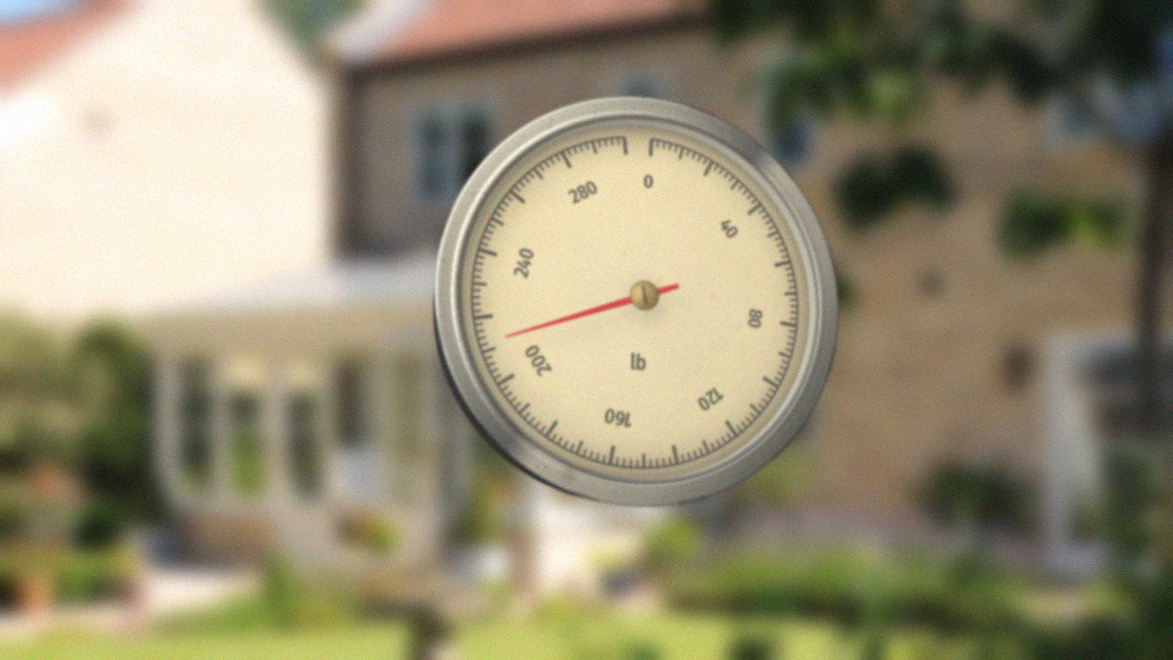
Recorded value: 212 lb
